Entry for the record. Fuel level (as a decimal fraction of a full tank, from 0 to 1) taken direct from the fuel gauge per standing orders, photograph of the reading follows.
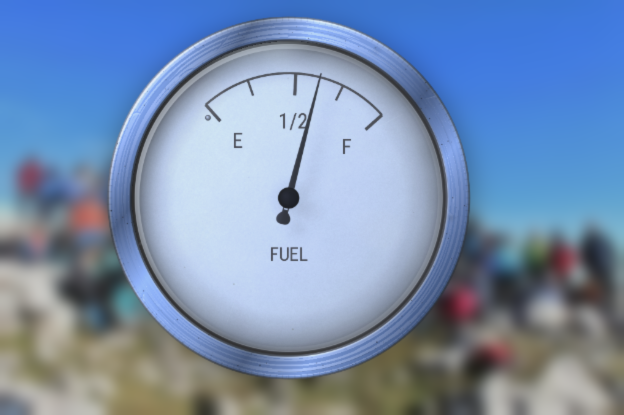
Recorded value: 0.625
